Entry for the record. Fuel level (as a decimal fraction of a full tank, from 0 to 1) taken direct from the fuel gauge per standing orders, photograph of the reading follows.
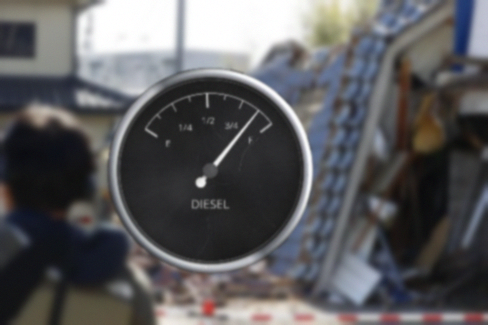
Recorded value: 0.875
